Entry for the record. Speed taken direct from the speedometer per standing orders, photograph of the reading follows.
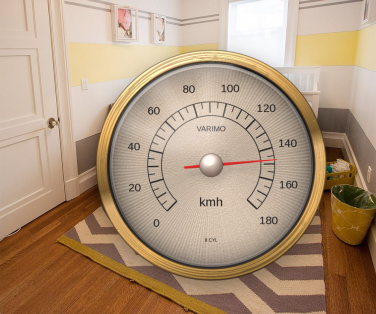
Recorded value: 147.5 km/h
